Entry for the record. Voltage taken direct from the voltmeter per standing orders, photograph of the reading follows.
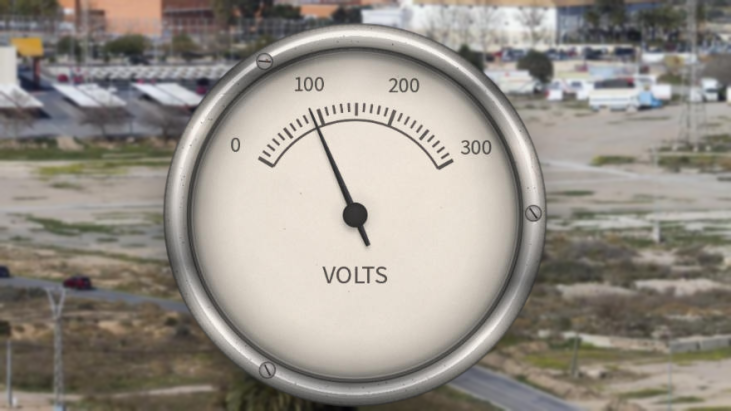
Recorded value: 90 V
